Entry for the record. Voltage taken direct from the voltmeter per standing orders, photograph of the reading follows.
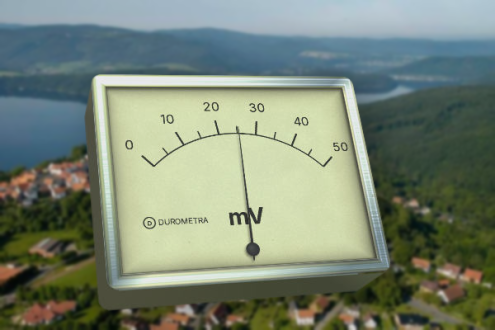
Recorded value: 25 mV
